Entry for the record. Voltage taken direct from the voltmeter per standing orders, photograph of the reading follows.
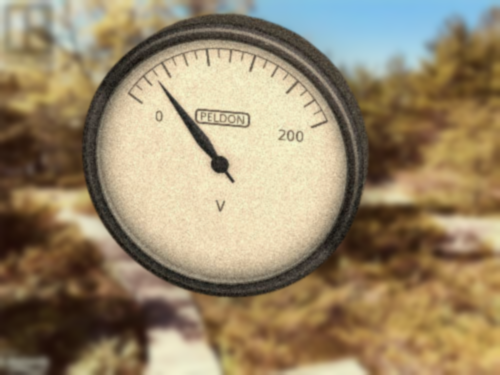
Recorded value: 30 V
